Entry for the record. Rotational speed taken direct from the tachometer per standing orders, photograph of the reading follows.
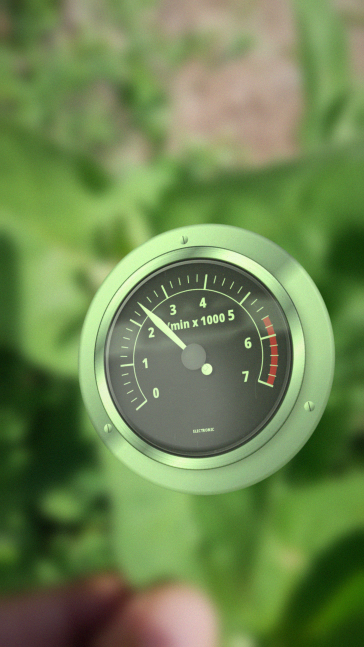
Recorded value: 2400 rpm
